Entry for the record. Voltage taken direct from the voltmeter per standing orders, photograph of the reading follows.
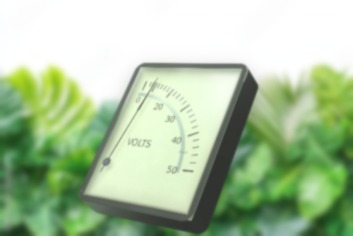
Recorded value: 10 V
